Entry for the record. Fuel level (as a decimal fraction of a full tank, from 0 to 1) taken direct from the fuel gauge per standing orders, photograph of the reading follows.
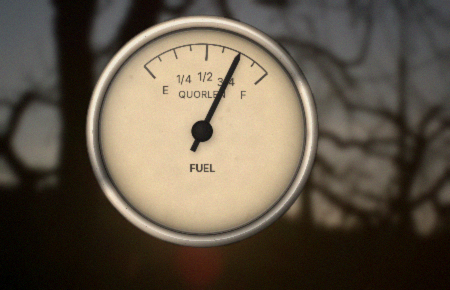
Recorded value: 0.75
